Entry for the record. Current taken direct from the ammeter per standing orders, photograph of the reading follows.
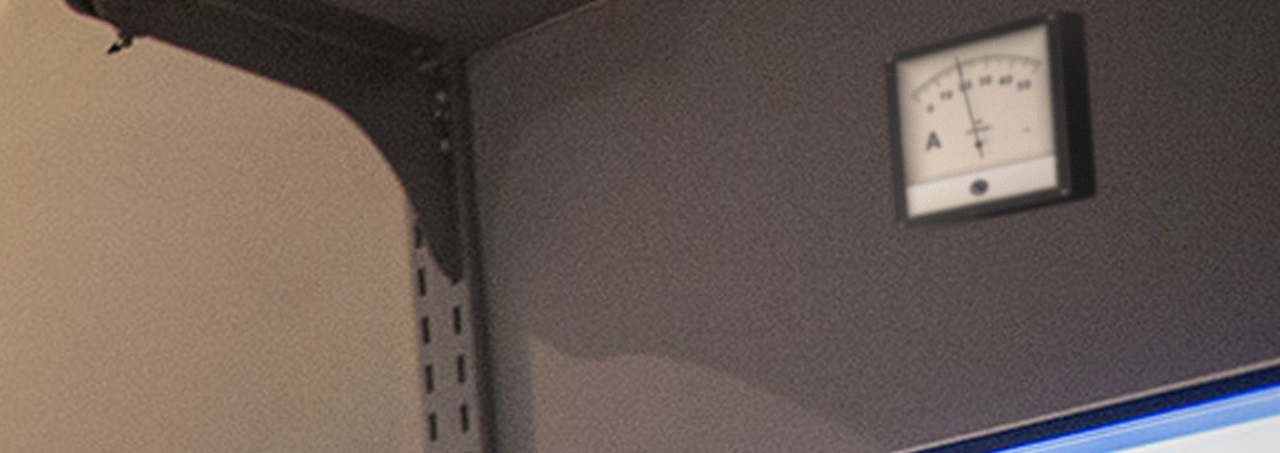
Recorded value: 20 A
